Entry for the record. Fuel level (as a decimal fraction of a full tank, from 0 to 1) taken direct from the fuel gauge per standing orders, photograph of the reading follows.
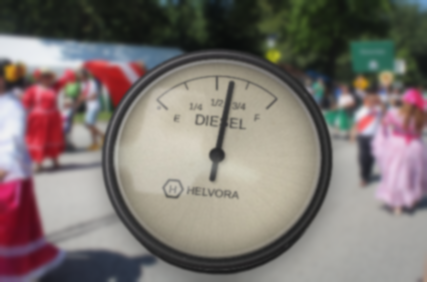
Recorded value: 0.625
